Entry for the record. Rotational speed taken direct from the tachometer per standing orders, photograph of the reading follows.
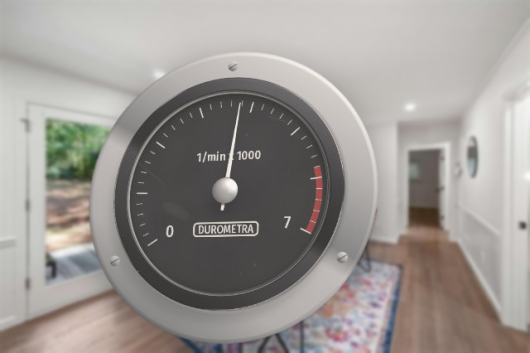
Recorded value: 3800 rpm
